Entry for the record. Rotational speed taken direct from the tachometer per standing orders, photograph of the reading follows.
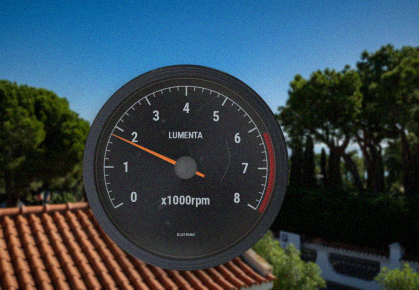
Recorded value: 1800 rpm
